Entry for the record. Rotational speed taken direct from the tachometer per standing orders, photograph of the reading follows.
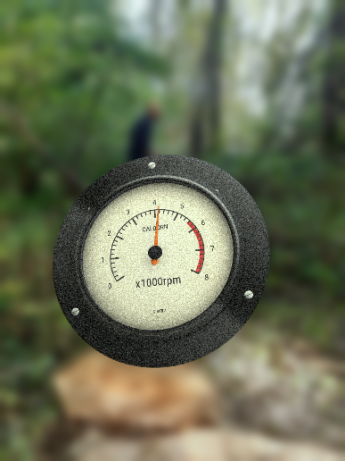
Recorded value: 4200 rpm
